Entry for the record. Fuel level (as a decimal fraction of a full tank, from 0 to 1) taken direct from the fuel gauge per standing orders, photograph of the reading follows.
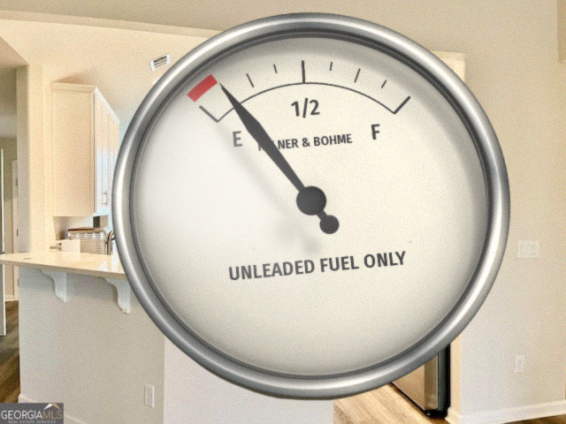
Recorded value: 0.125
